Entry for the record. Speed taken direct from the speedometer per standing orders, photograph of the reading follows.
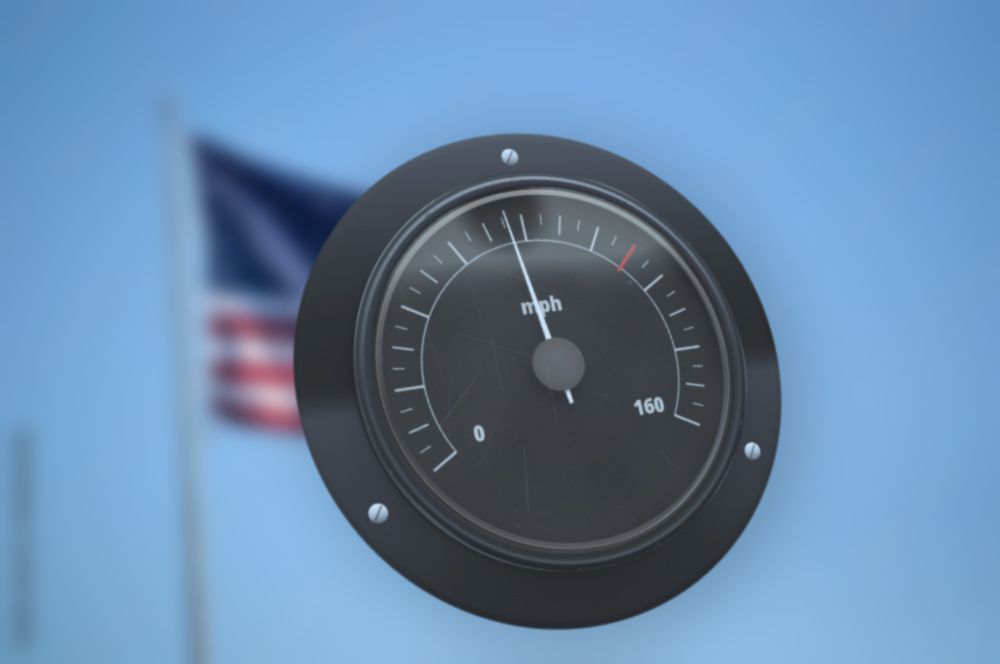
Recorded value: 75 mph
